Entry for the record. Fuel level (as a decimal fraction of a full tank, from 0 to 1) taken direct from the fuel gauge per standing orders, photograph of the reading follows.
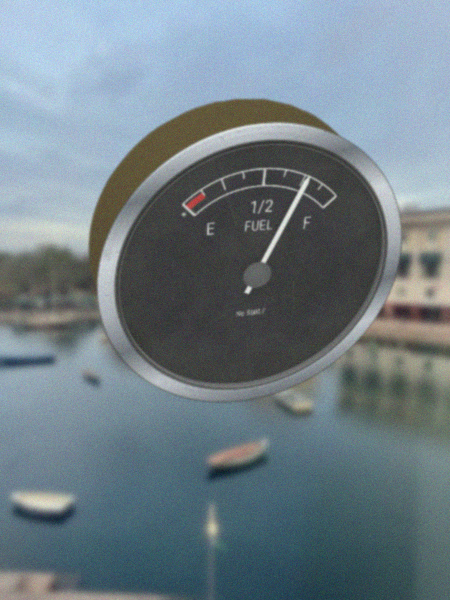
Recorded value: 0.75
